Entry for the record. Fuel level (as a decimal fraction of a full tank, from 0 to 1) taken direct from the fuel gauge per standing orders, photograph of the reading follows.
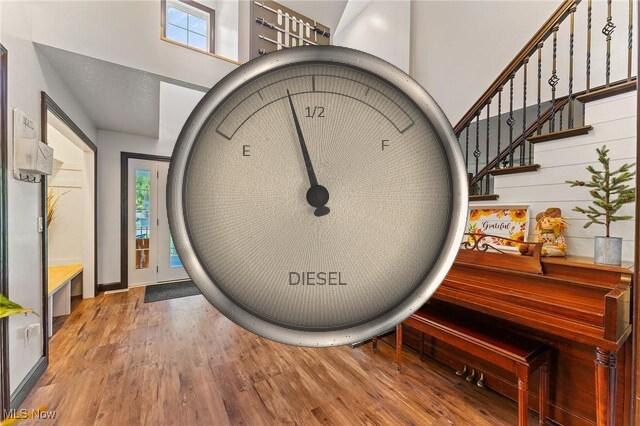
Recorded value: 0.375
